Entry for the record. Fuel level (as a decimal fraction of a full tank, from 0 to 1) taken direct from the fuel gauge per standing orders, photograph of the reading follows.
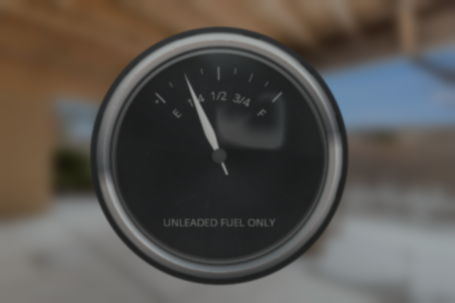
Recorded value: 0.25
